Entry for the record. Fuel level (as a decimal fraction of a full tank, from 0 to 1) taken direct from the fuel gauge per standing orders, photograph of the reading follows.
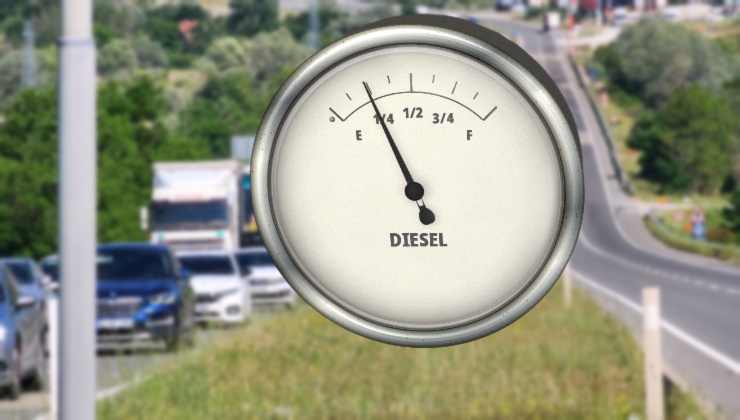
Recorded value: 0.25
